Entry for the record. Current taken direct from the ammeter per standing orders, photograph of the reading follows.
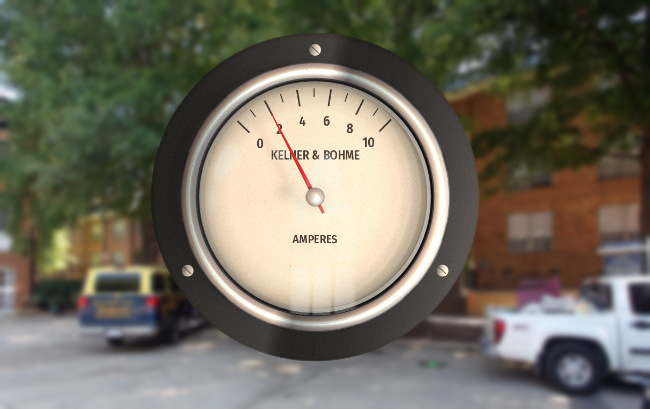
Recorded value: 2 A
